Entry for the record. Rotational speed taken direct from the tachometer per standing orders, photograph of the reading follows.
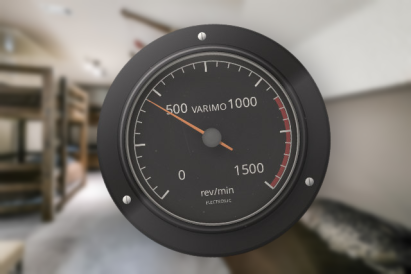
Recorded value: 450 rpm
